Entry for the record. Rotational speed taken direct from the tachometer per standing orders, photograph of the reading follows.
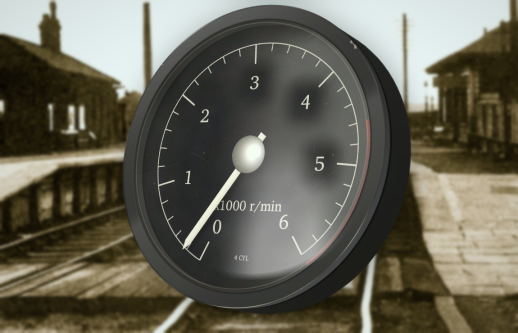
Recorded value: 200 rpm
